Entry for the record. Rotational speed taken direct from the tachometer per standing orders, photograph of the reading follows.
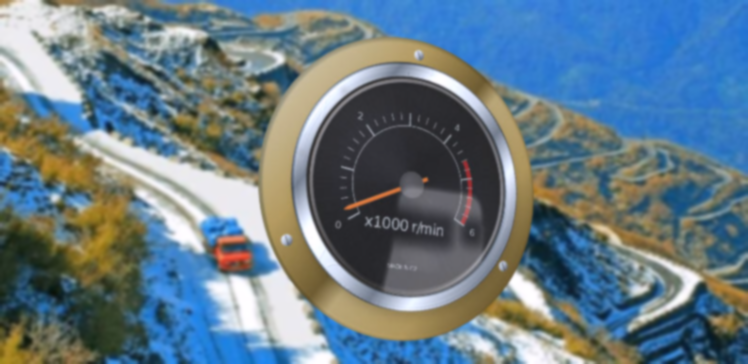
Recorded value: 200 rpm
